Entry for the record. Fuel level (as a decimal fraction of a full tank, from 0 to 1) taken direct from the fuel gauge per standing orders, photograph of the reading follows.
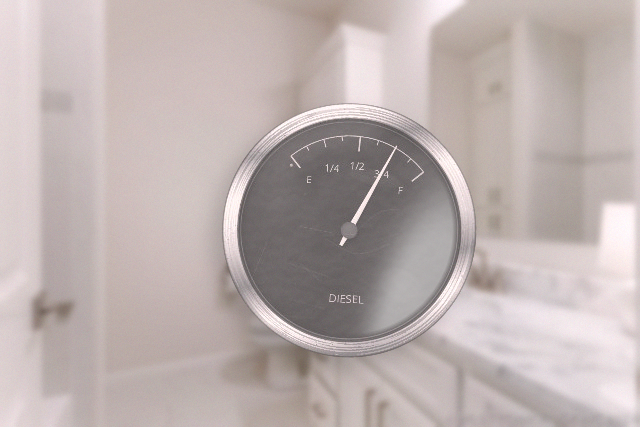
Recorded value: 0.75
